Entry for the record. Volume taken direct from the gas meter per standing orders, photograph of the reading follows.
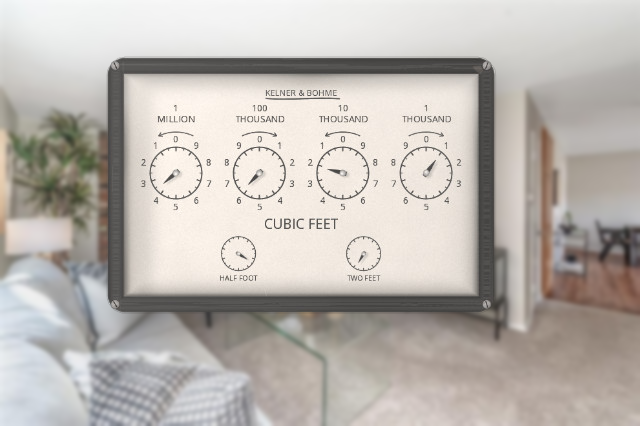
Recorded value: 362100 ft³
